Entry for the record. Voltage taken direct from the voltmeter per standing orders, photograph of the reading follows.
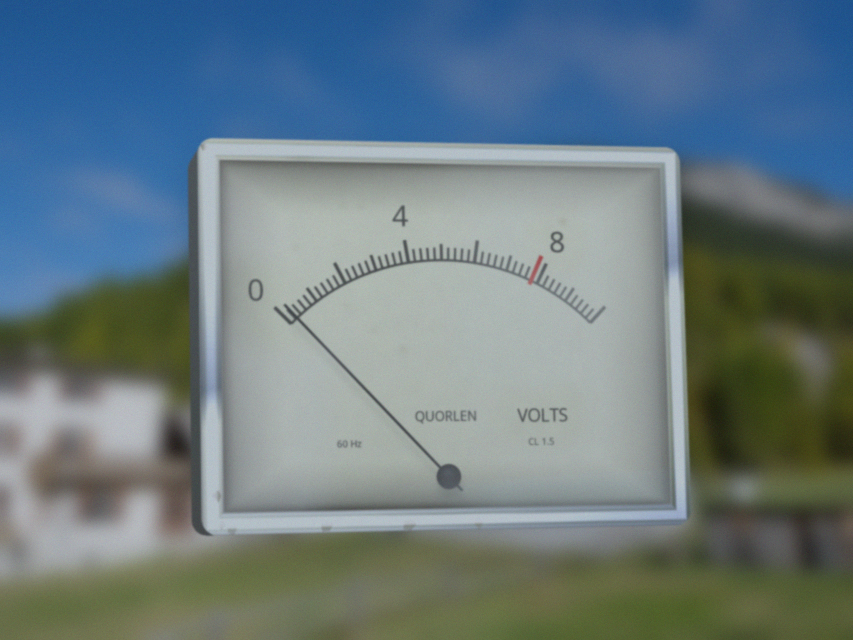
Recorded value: 0.2 V
